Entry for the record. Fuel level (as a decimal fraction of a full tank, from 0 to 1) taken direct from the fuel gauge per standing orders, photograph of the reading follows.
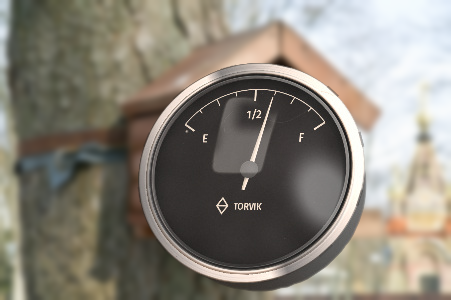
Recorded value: 0.625
